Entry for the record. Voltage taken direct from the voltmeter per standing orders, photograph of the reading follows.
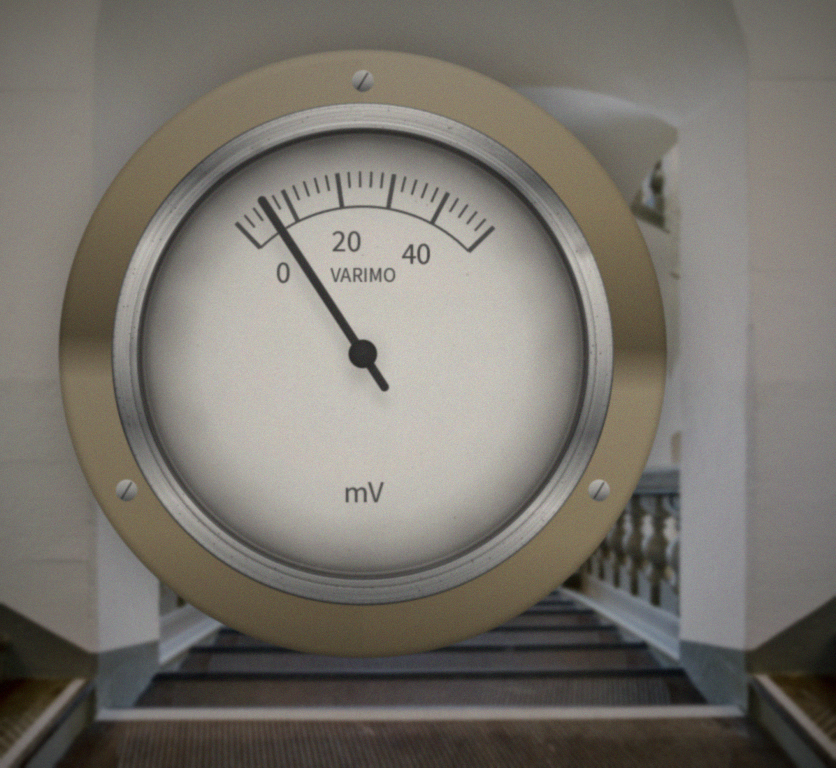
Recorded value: 6 mV
